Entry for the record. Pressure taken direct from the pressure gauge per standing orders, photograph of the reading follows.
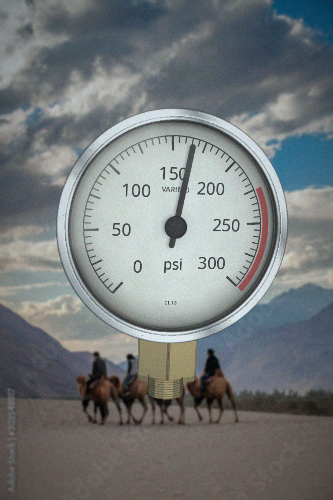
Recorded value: 165 psi
